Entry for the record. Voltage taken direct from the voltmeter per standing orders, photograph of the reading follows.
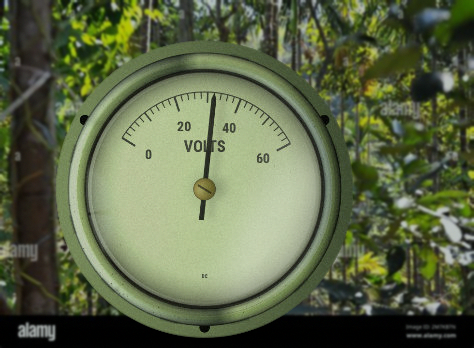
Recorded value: 32 V
